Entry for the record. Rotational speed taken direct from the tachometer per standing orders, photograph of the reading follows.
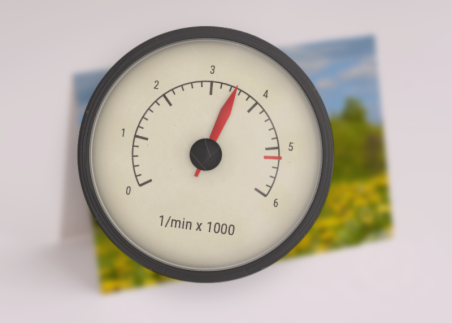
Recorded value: 3500 rpm
